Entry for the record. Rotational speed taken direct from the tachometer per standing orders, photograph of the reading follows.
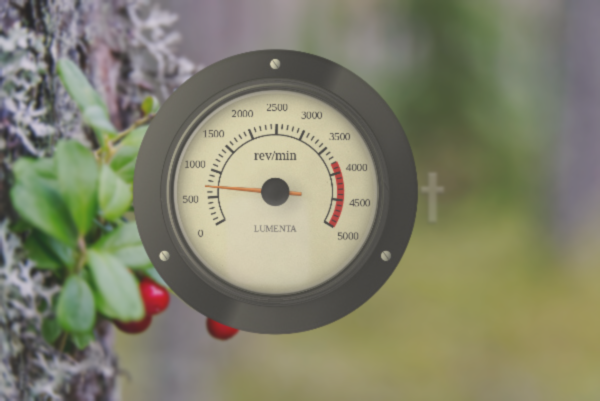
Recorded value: 700 rpm
